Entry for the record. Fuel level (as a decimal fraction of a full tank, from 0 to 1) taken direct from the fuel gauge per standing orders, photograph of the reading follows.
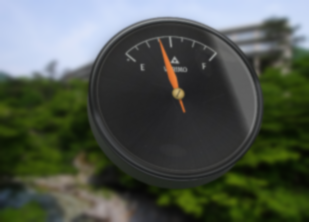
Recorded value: 0.375
